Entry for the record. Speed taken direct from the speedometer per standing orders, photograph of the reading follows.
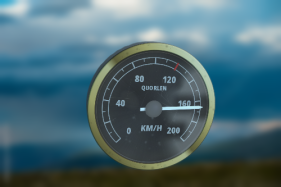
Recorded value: 165 km/h
